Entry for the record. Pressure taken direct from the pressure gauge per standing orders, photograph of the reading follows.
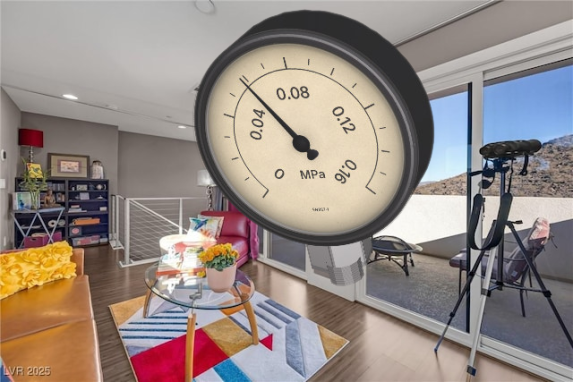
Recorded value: 0.06 MPa
